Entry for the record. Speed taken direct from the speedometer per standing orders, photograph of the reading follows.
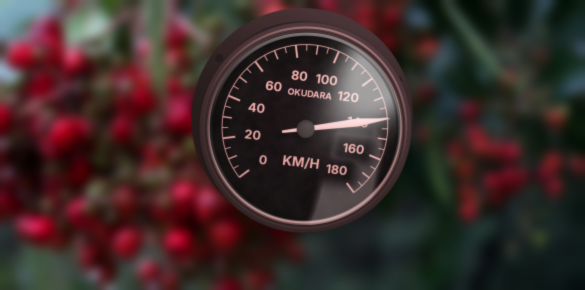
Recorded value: 140 km/h
